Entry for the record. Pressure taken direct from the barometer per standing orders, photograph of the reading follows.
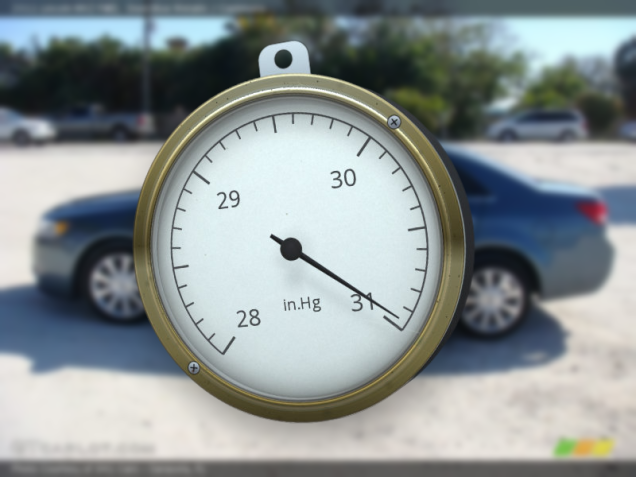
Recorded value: 30.95 inHg
